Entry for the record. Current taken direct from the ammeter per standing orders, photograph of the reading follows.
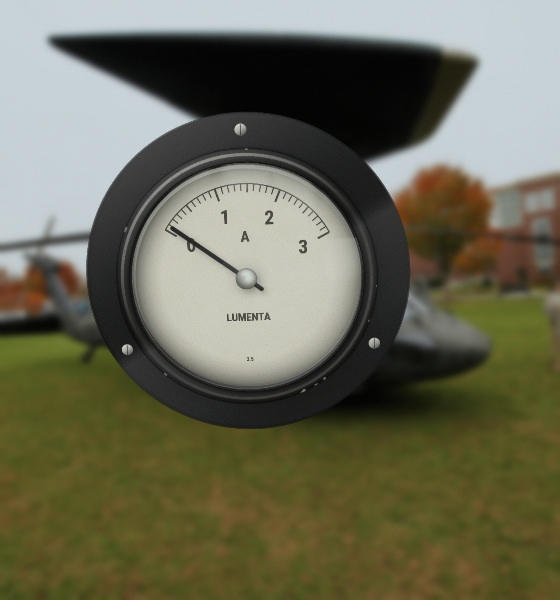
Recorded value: 0.1 A
